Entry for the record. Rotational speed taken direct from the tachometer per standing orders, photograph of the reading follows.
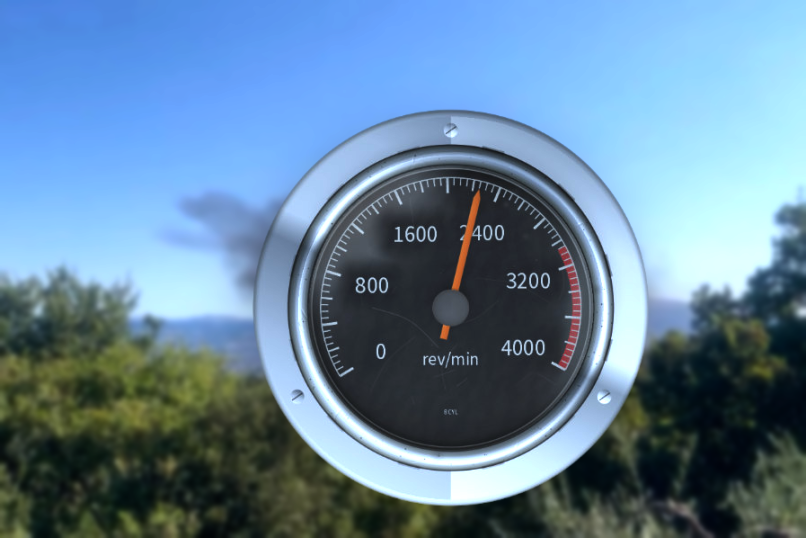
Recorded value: 2250 rpm
